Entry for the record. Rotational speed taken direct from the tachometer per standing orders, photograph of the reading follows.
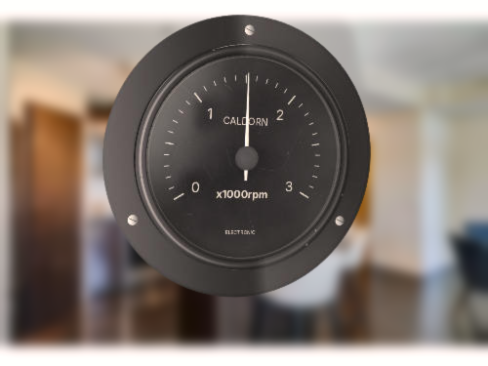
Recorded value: 1500 rpm
